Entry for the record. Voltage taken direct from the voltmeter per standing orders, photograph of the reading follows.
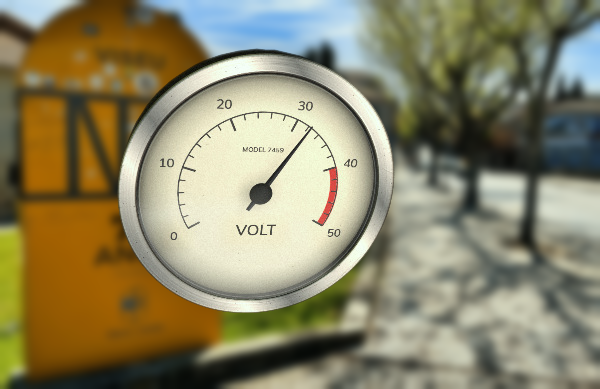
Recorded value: 32 V
